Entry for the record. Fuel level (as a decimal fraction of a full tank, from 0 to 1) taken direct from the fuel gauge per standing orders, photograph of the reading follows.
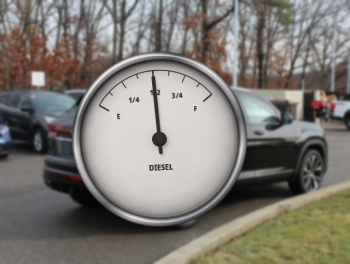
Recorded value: 0.5
